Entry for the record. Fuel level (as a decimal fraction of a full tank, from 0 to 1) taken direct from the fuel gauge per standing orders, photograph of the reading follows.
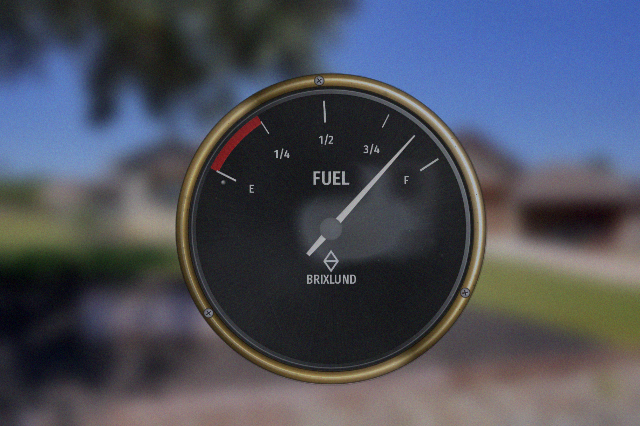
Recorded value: 0.875
